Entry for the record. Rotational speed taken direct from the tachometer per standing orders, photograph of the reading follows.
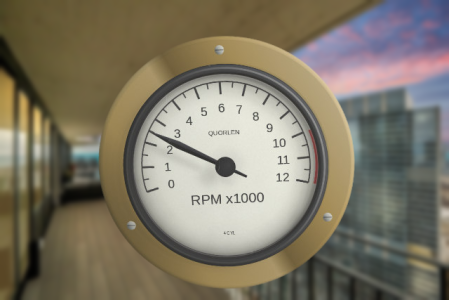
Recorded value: 2500 rpm
